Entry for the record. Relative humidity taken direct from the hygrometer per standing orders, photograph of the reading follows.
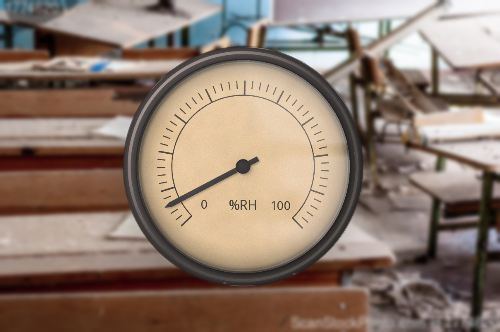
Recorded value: 6 %
